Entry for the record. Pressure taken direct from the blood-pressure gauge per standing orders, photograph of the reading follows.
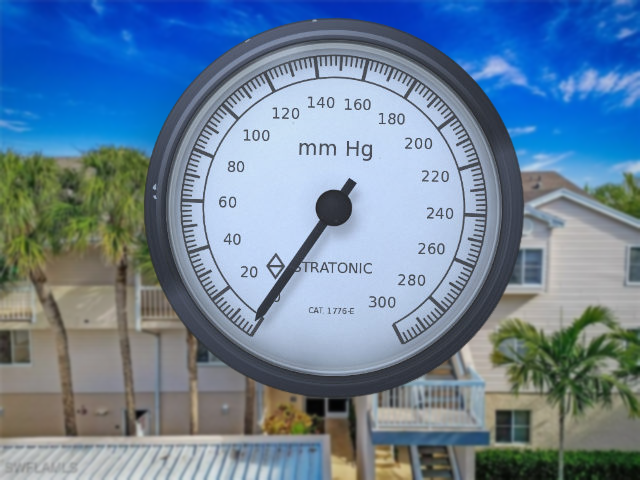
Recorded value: 2 mmHg
